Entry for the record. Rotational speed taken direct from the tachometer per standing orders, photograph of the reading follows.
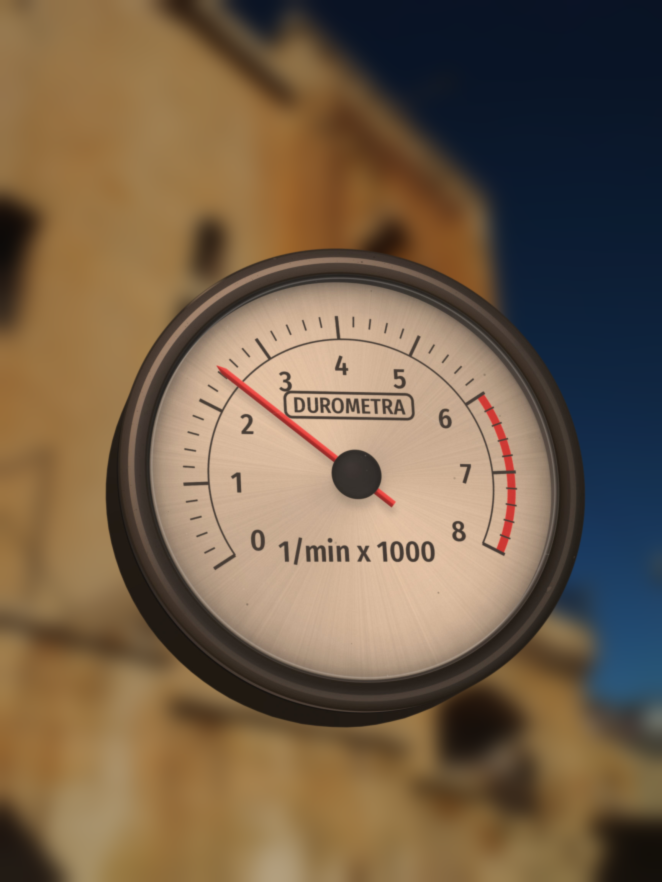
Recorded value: 2400 rpm
